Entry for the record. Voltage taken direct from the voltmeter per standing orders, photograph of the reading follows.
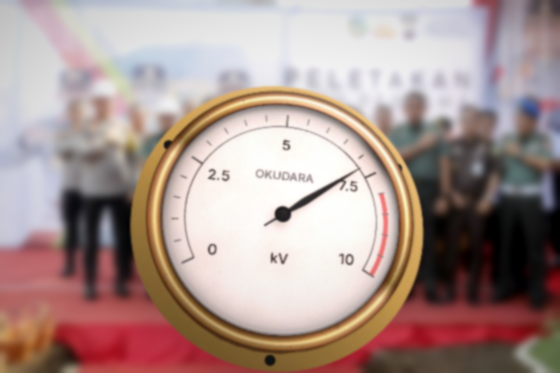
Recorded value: 7.25 kV
